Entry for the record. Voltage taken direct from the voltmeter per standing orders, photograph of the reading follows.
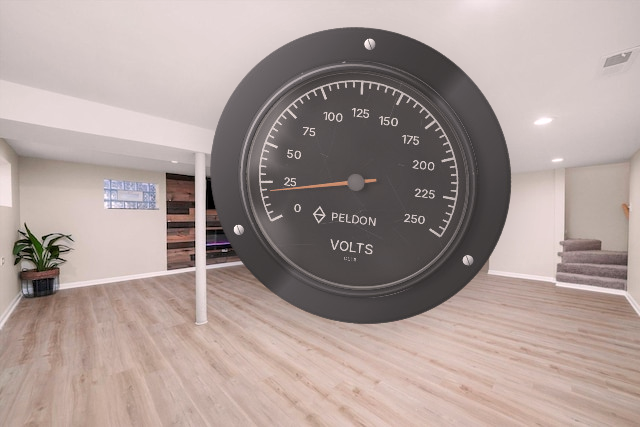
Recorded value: 20 V
